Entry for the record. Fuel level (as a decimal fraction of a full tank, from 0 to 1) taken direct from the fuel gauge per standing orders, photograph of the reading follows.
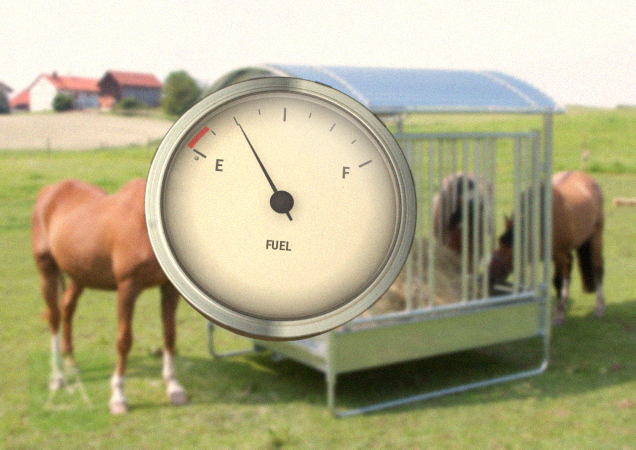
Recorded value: 0.25
